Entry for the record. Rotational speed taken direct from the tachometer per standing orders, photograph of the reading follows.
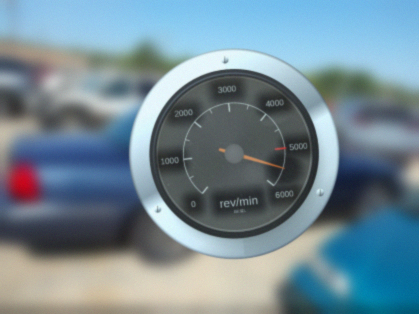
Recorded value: 5500 rpm
